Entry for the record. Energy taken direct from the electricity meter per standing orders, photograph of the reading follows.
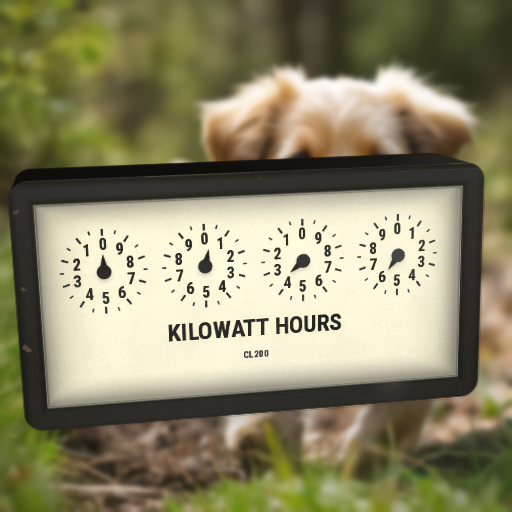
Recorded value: 36 kWh
